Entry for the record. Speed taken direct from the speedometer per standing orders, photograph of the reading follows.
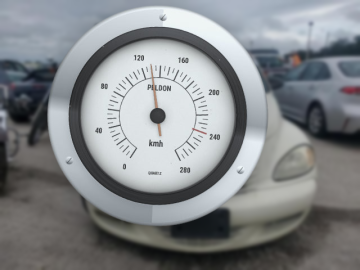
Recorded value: 130 km/h
